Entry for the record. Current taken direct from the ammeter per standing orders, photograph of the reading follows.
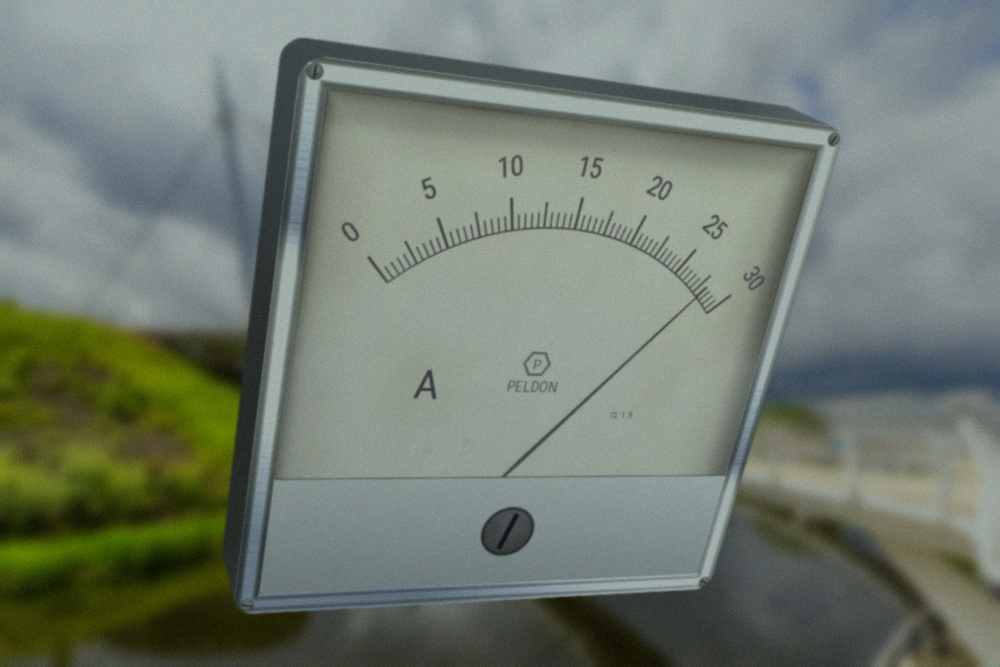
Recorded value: 27.5 A
